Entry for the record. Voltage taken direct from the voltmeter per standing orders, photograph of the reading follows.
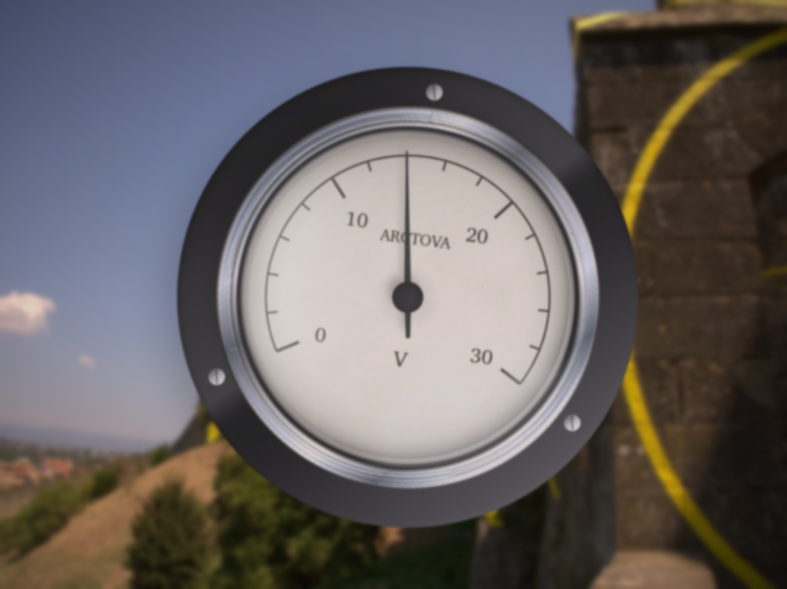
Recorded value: 14 V
